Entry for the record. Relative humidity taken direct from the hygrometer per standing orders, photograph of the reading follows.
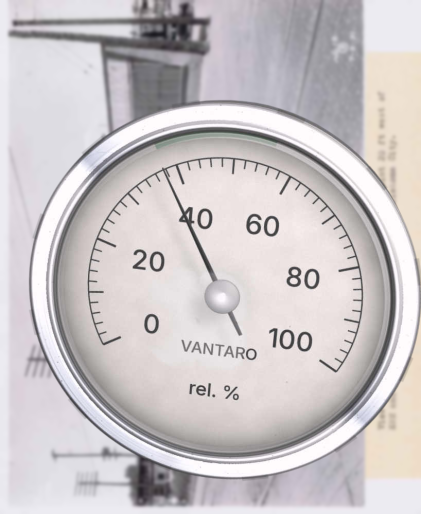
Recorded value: 38 %
